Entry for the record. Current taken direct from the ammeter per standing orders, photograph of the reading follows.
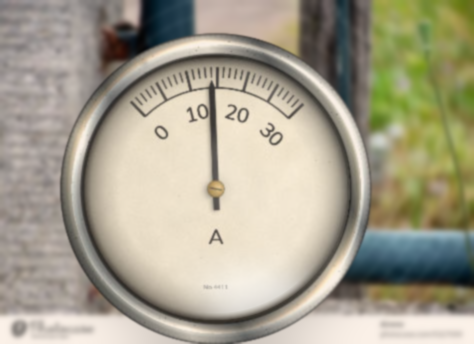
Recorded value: 14 A
